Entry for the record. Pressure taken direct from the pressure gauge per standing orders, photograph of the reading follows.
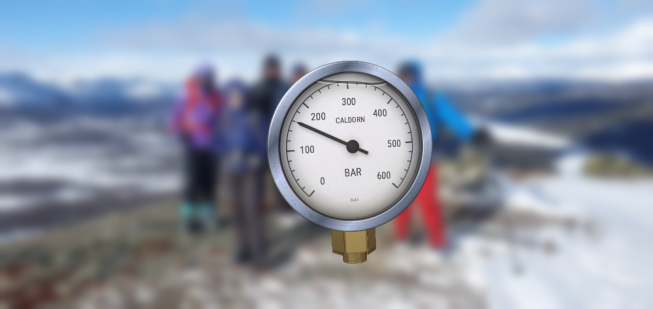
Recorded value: 160 bar
